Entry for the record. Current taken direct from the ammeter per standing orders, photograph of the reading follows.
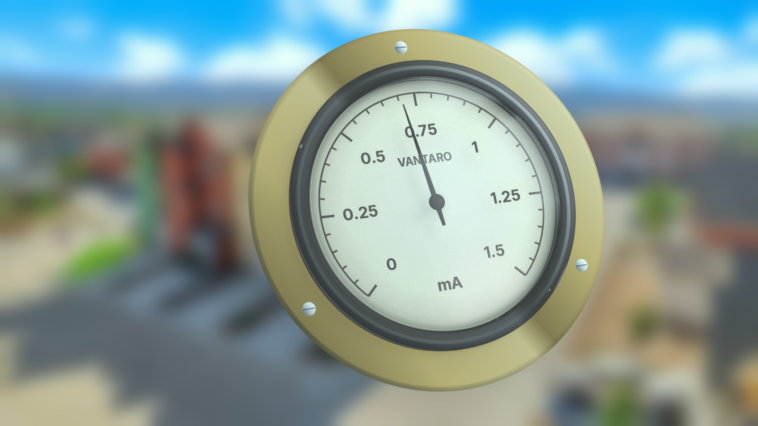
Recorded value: 0.7 mA
